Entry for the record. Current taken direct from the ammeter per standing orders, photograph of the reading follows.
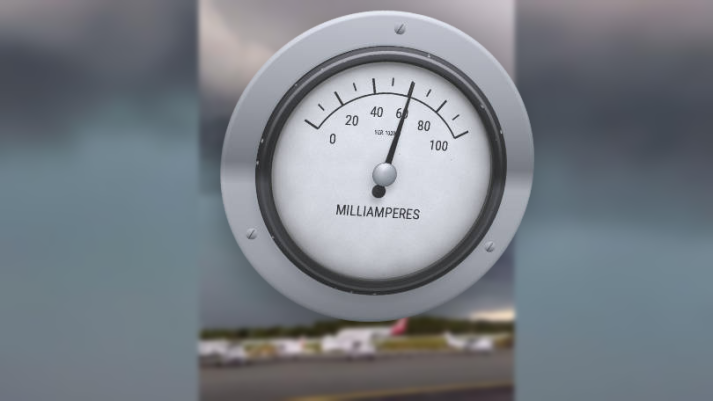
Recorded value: 60 mA
